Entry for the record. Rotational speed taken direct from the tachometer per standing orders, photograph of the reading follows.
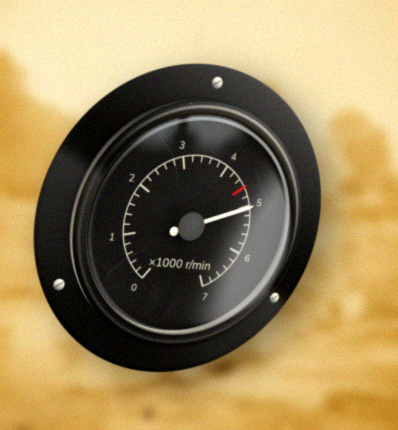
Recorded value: 5000 rpm
